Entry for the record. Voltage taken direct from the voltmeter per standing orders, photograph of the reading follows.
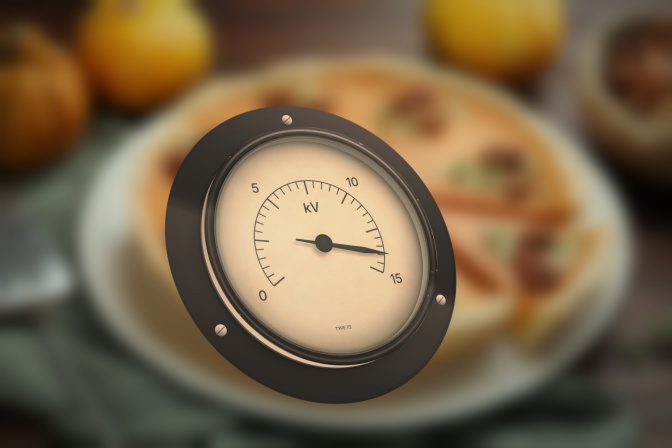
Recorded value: 14 kV
